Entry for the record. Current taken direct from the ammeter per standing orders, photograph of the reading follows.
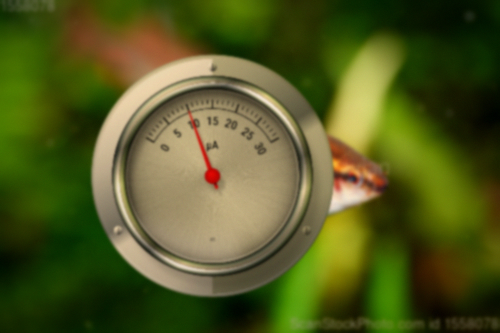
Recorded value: 10 µA
